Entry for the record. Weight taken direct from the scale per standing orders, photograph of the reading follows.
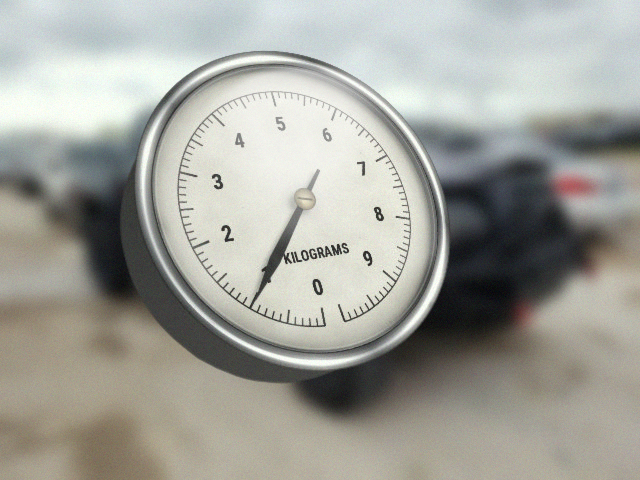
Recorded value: 1 kg
